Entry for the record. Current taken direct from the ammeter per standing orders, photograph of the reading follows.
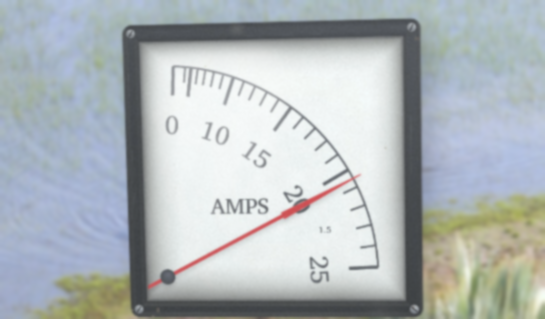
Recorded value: 20.5 A
